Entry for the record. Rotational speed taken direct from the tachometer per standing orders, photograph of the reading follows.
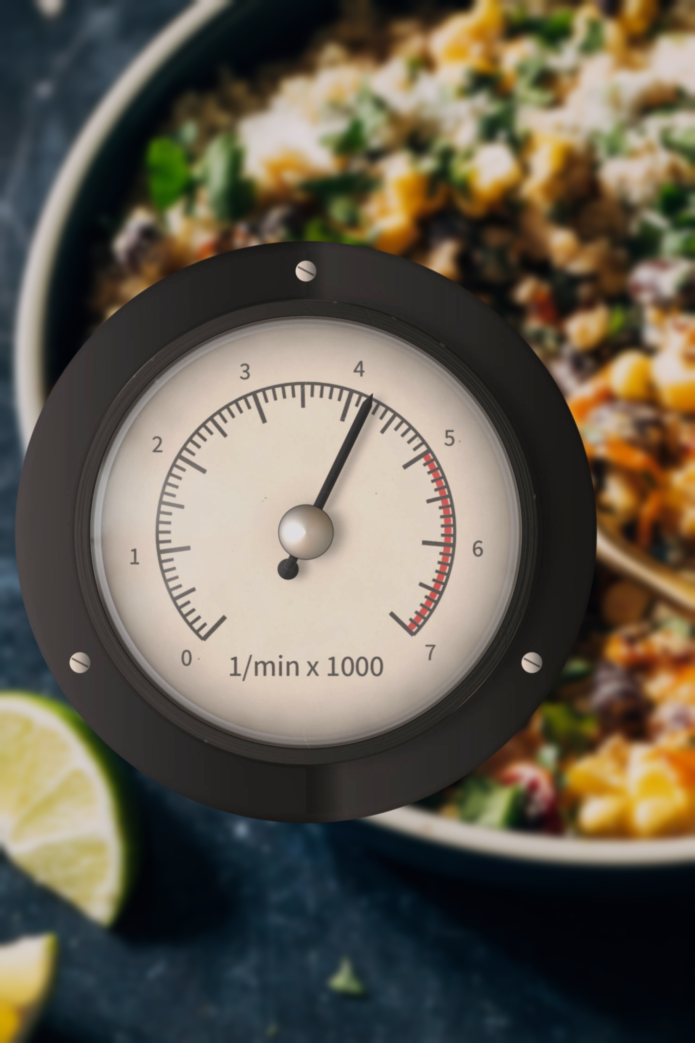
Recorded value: 4200 rpm
